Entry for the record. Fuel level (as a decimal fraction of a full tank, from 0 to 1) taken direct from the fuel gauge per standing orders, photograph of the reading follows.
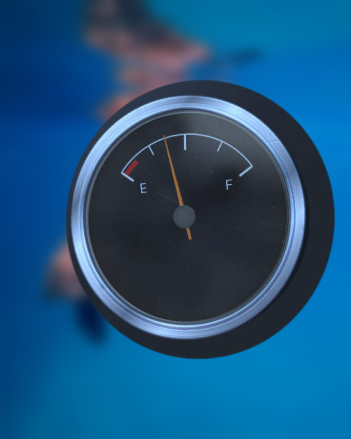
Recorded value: 0.375
